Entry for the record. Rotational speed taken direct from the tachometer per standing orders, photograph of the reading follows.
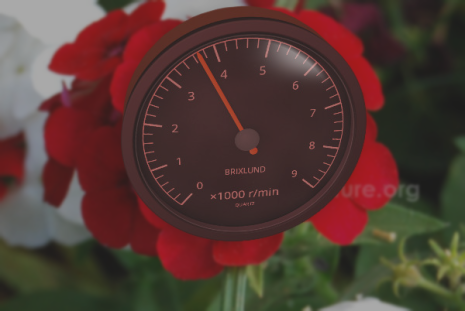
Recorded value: 3700 rpm
